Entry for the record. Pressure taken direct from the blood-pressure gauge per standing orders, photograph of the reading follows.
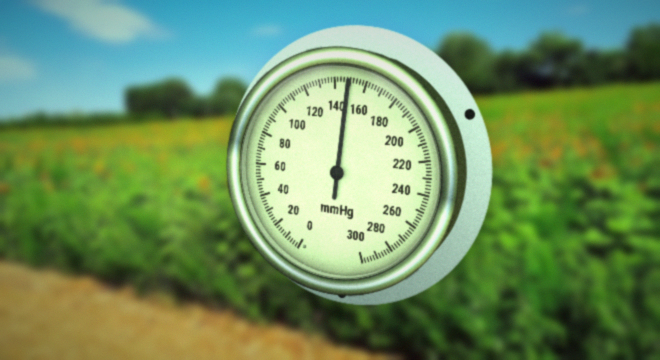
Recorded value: 150 mmHg
